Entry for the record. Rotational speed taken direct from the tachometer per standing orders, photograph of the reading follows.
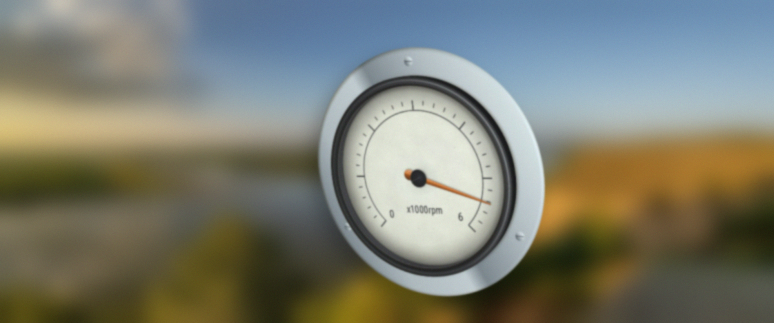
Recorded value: 5400 rpm
